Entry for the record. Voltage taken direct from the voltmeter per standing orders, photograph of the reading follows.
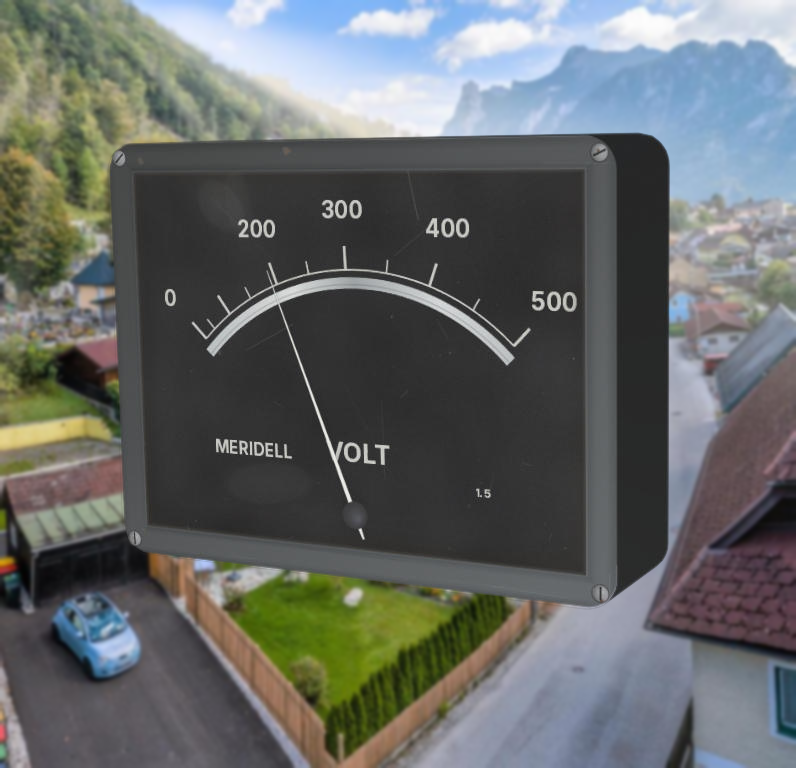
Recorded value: 200 V
